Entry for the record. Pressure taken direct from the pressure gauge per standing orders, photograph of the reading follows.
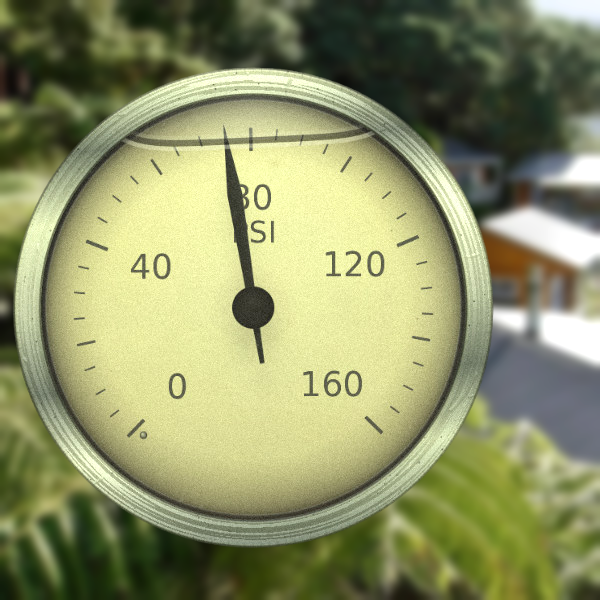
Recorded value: 75 psi
